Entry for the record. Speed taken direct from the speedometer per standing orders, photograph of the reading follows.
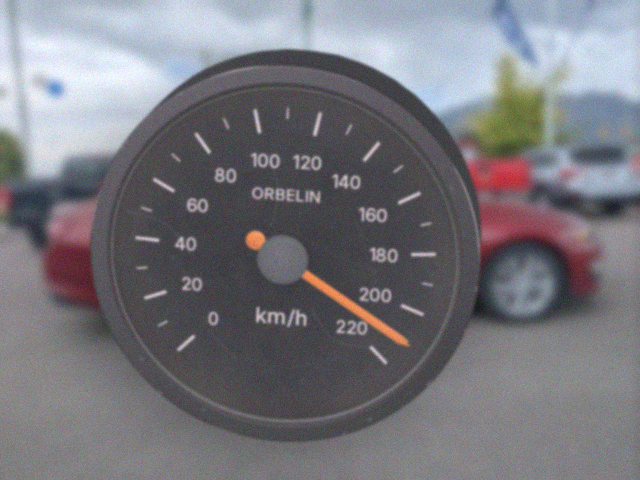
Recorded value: 210 km/h
